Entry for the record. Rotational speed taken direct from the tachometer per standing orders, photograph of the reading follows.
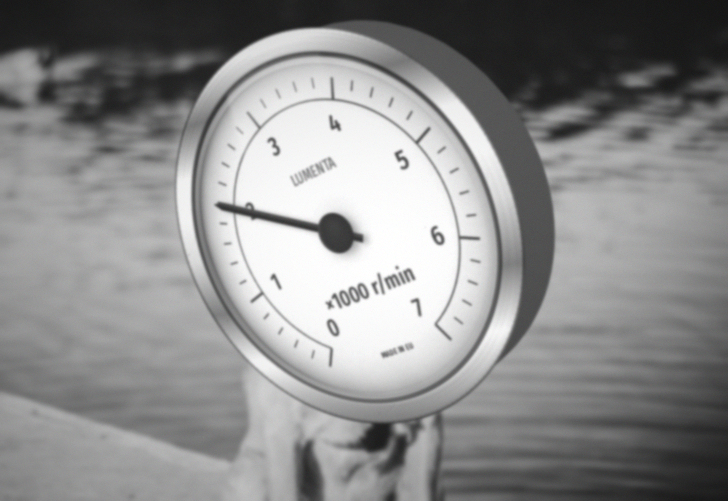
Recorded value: 2000 rpm
